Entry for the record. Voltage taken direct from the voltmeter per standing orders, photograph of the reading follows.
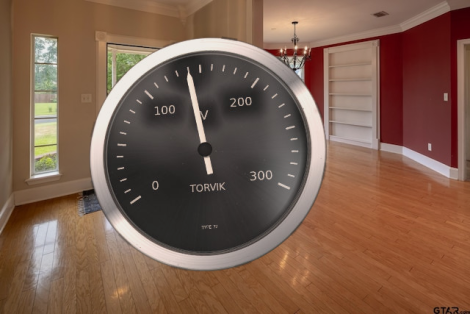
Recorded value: 140 V
